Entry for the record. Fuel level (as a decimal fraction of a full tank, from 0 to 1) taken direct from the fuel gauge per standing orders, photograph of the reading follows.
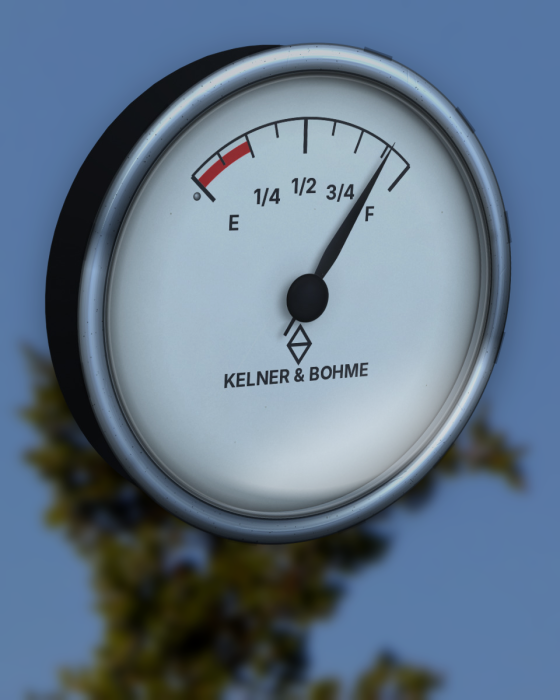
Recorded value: 0.875
